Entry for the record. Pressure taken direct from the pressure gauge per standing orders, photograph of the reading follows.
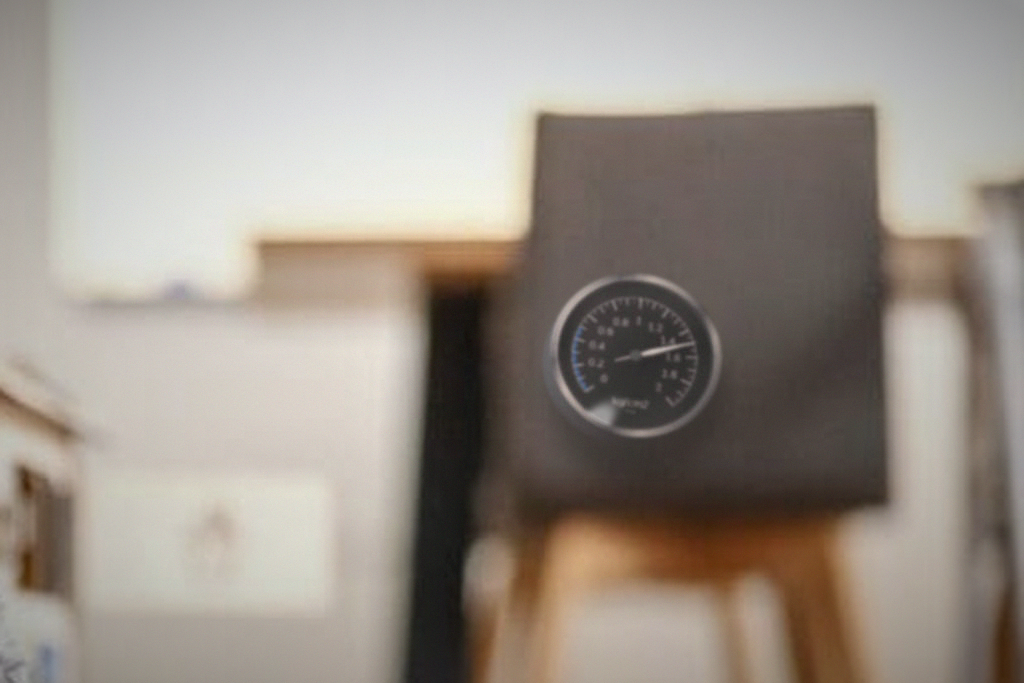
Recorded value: 1.5 kg/cm²
